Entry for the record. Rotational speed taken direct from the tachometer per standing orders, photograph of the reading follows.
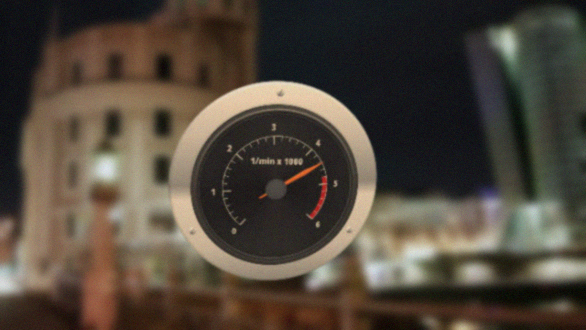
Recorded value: 4400 rpm
